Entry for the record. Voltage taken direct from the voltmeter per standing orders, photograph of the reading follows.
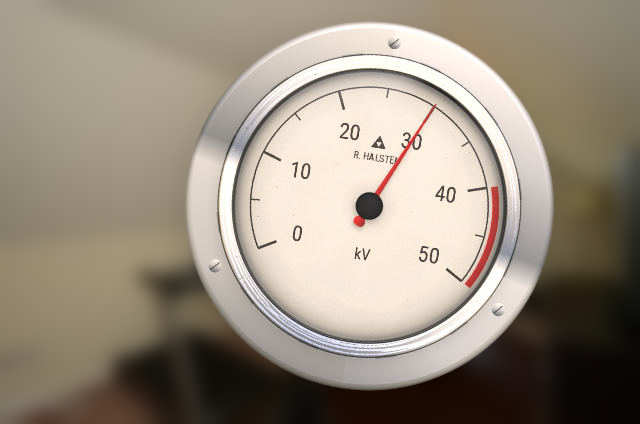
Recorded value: 30 kV
